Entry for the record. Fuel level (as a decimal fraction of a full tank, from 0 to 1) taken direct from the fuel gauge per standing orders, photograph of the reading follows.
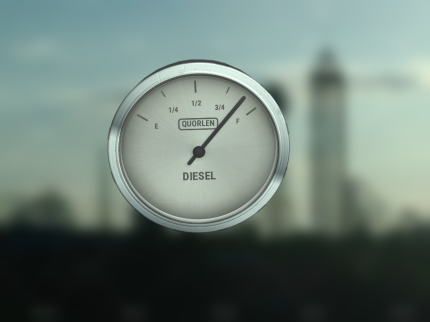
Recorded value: 0.875
